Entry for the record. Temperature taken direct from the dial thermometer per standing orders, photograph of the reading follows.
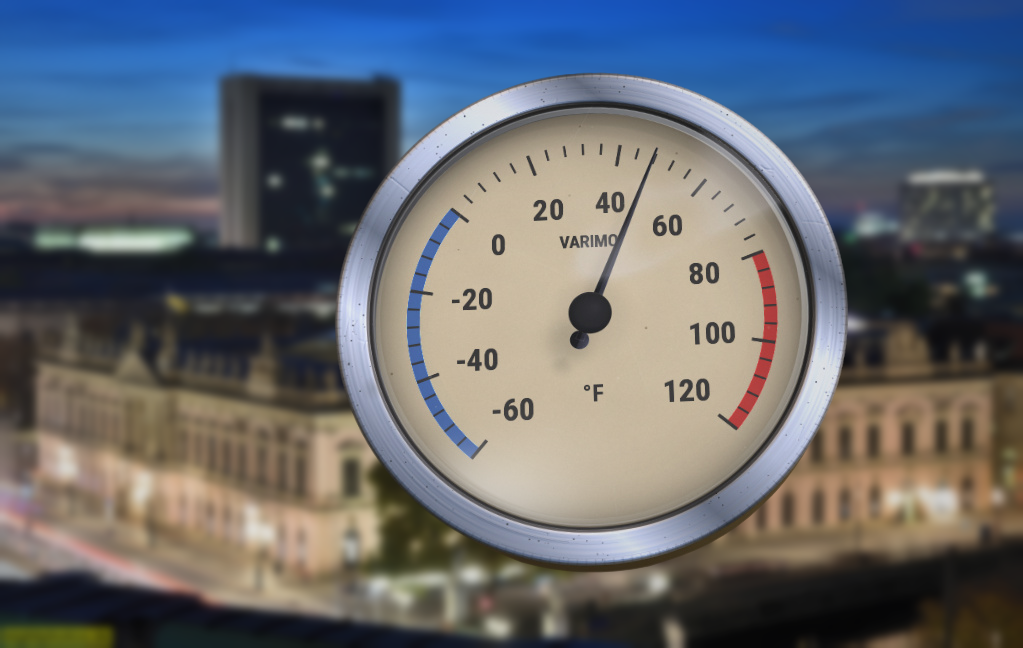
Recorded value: 48 °F
